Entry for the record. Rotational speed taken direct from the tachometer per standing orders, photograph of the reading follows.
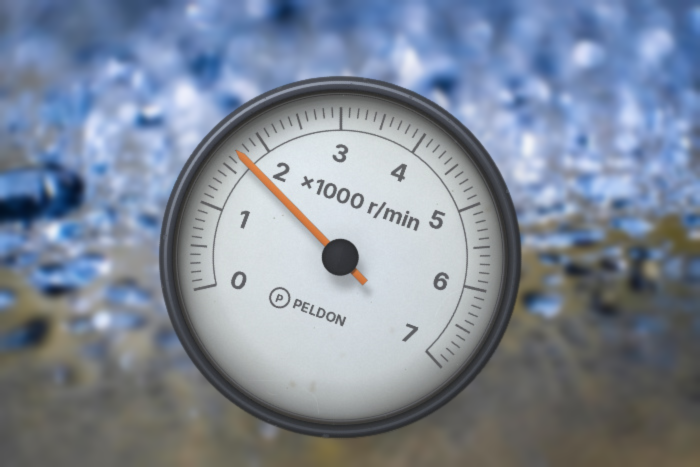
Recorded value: 1700 rpm
